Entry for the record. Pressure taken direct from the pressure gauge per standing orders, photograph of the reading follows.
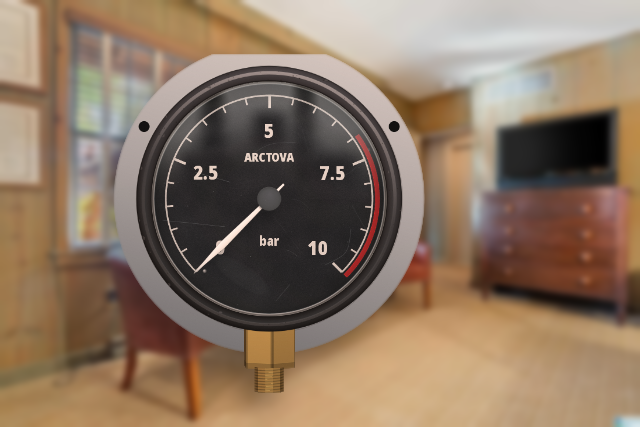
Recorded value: 0 bar
